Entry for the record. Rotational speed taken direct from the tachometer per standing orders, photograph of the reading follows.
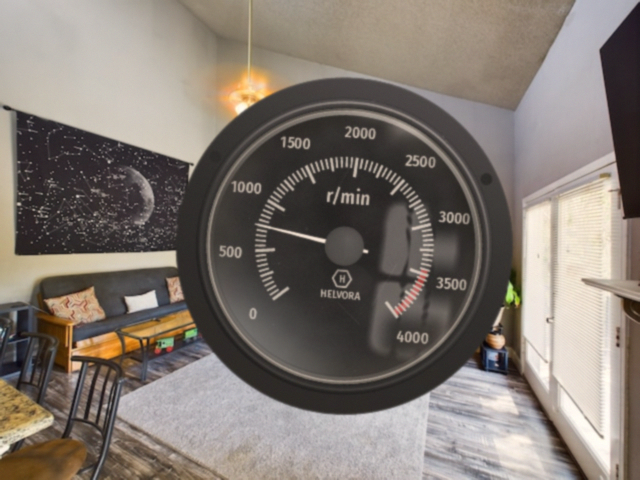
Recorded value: 750 rpm
